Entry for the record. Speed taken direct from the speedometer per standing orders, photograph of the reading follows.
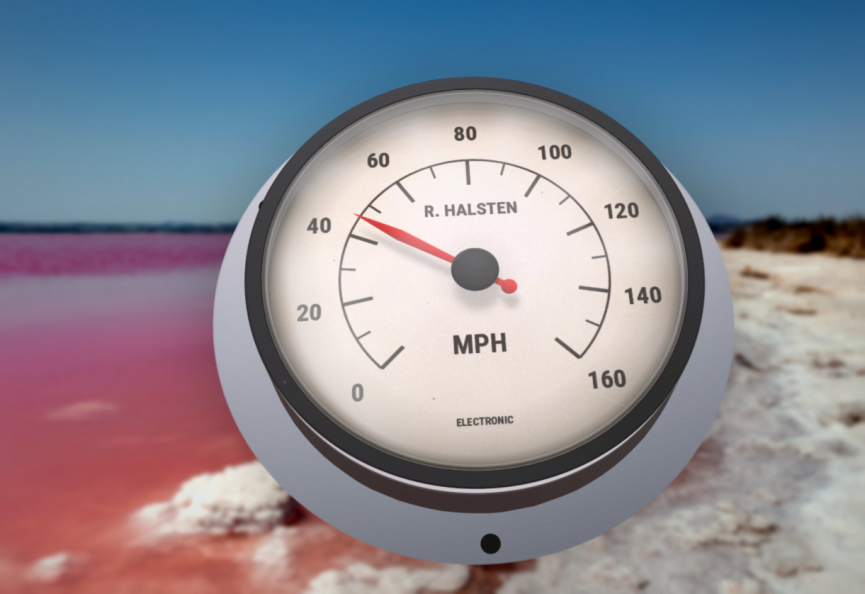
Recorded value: 45 mph
